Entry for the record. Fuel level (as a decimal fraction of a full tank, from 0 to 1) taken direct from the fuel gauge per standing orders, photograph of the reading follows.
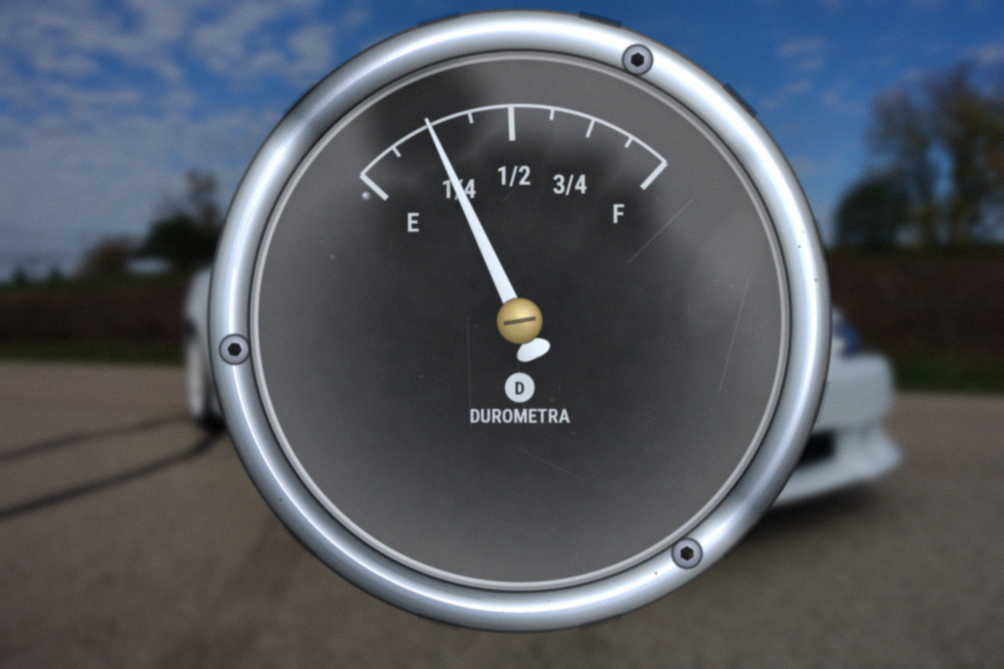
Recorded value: 0.25
